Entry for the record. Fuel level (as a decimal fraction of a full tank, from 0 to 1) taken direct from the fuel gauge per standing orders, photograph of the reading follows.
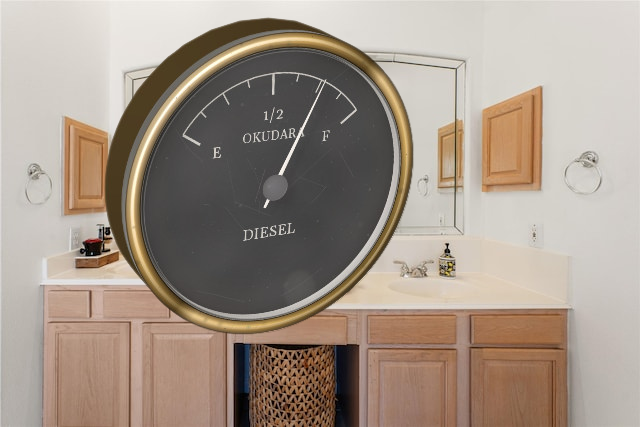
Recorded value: 0.75
